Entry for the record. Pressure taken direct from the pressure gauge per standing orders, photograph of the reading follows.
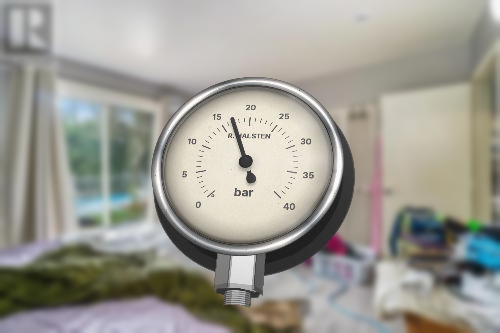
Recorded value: 17 bar
